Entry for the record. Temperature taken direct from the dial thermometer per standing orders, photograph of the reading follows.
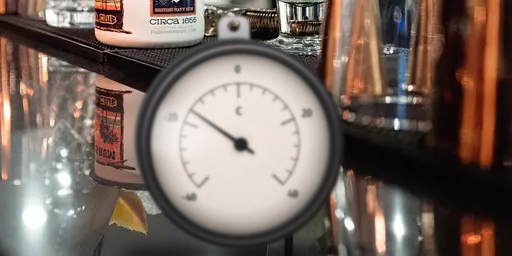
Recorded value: -16 °C
